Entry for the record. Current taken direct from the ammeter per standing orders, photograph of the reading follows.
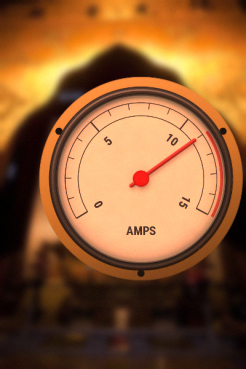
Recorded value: 11 A
